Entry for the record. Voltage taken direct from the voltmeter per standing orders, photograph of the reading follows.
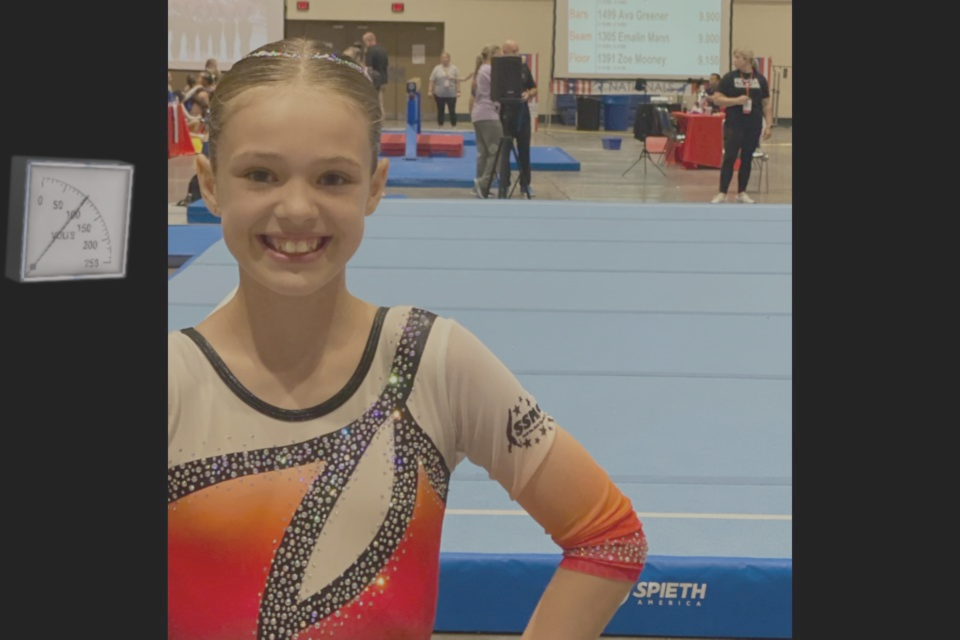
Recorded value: 100 V
